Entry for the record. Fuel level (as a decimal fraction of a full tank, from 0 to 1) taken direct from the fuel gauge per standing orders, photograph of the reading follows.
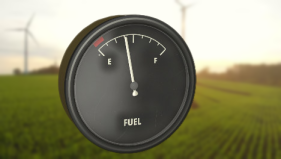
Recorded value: 0.375
